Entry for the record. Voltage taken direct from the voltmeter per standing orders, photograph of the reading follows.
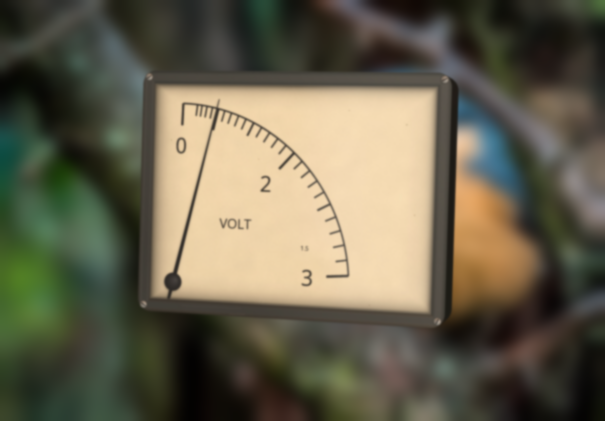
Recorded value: 1 V
